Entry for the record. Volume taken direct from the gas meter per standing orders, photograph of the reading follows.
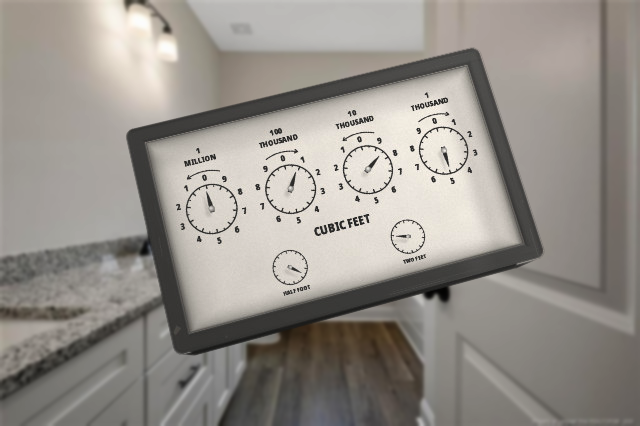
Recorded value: 8500 ft³
